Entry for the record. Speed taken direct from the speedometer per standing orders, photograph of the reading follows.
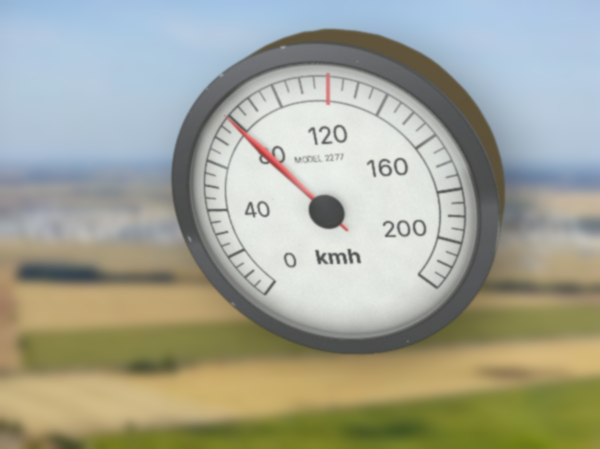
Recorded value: 80 km/h
